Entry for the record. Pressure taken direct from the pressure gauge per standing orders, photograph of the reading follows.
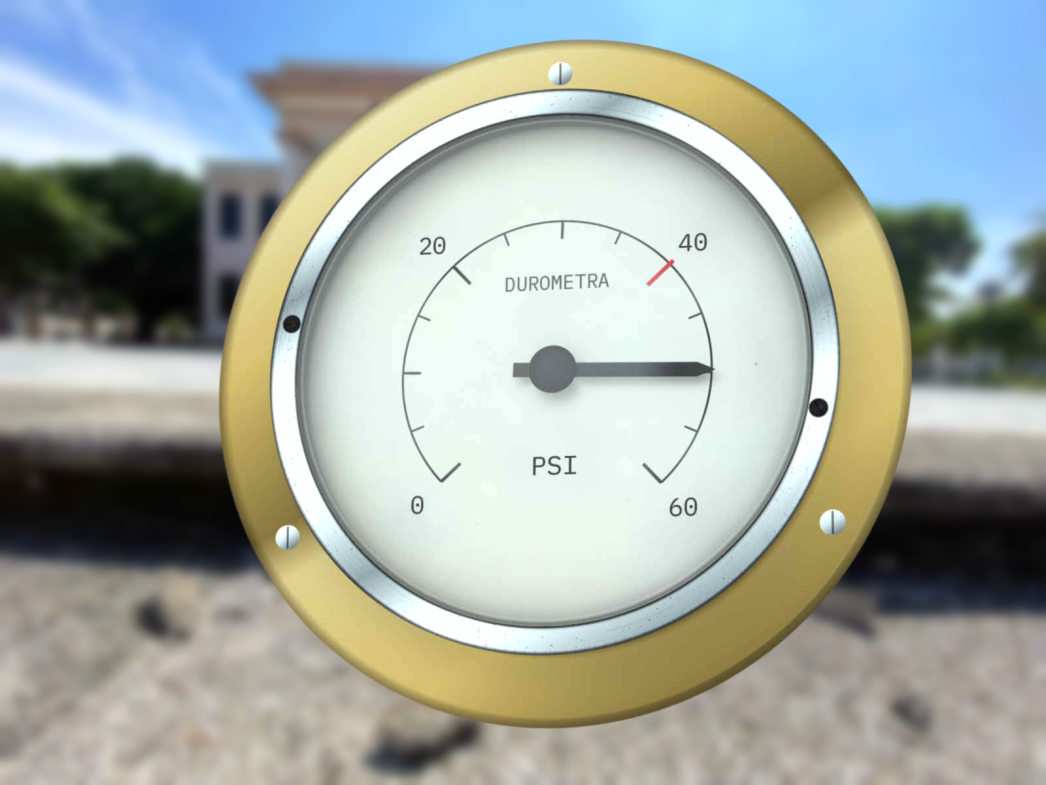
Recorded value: 50 psi
